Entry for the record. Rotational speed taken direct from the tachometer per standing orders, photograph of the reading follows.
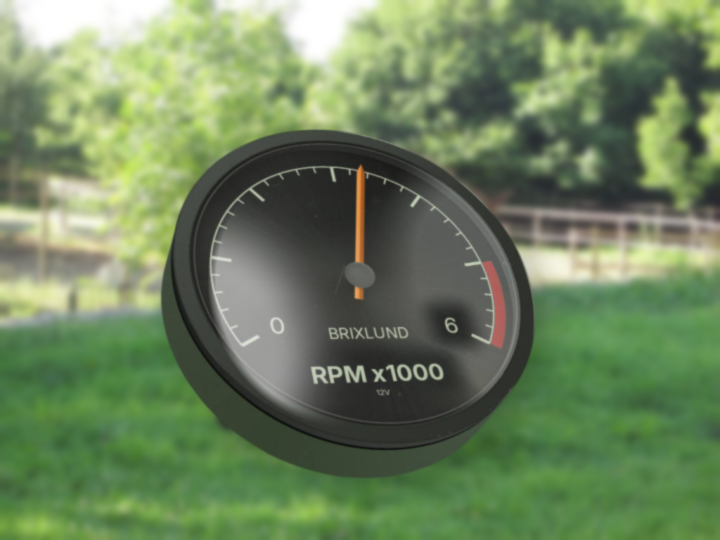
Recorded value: 3300 rpm
